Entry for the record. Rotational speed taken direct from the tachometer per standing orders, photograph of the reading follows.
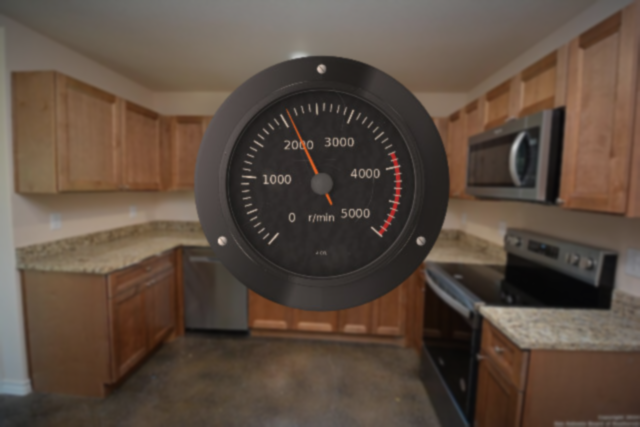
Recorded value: 2100 rpm
